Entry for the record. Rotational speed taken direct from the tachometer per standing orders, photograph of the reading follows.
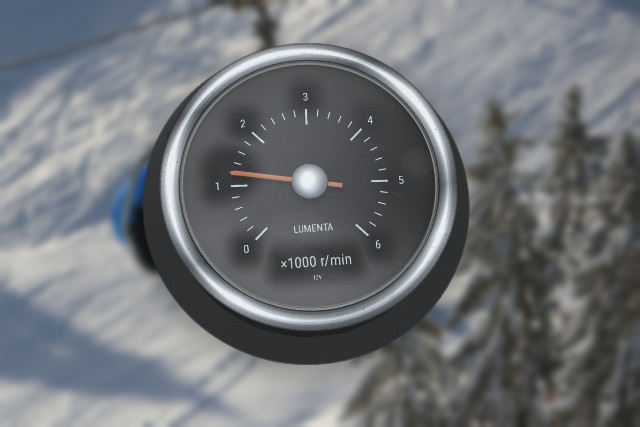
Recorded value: 1200 rpm
